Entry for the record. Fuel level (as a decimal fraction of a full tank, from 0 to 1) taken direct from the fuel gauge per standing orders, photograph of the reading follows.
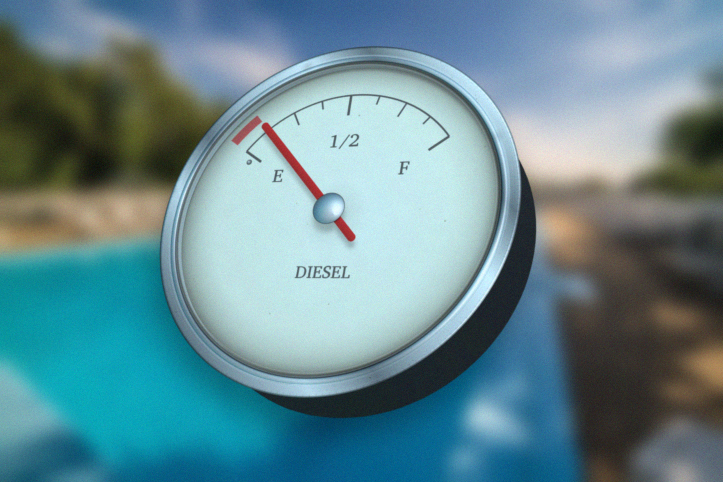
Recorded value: 0.125
